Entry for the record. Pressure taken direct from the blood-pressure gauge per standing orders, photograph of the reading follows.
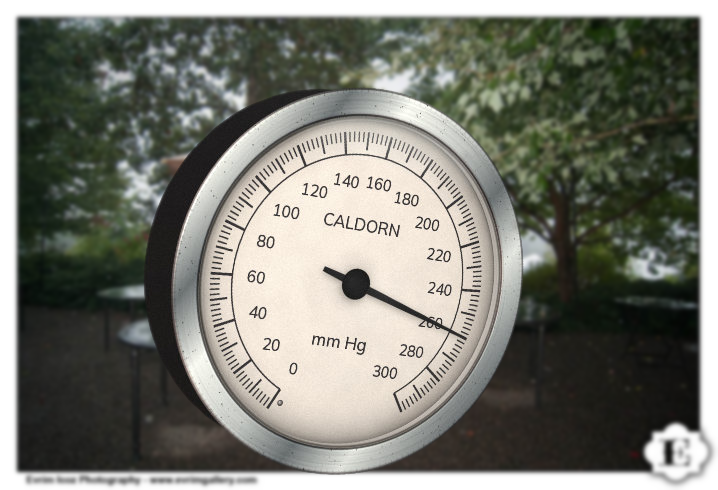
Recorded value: 260 mmHg
